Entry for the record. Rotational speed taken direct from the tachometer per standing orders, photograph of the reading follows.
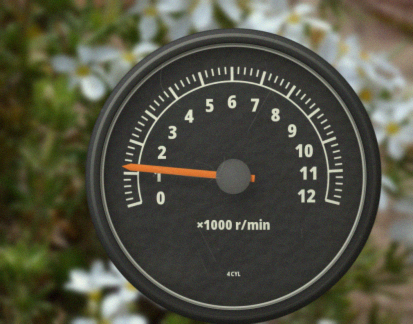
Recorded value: 1200 rpm
